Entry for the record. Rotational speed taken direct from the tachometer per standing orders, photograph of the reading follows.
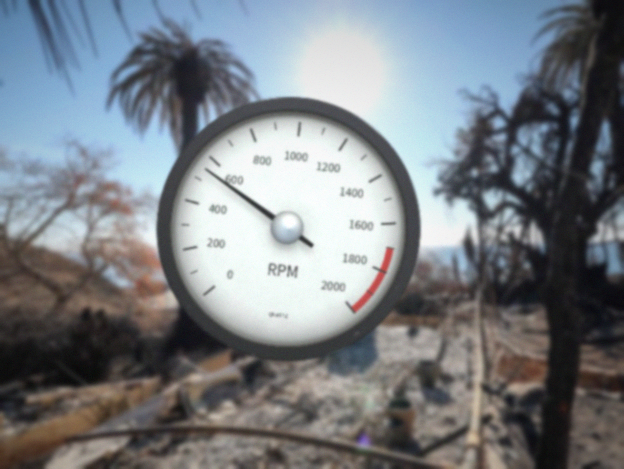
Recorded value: 550 rpm
